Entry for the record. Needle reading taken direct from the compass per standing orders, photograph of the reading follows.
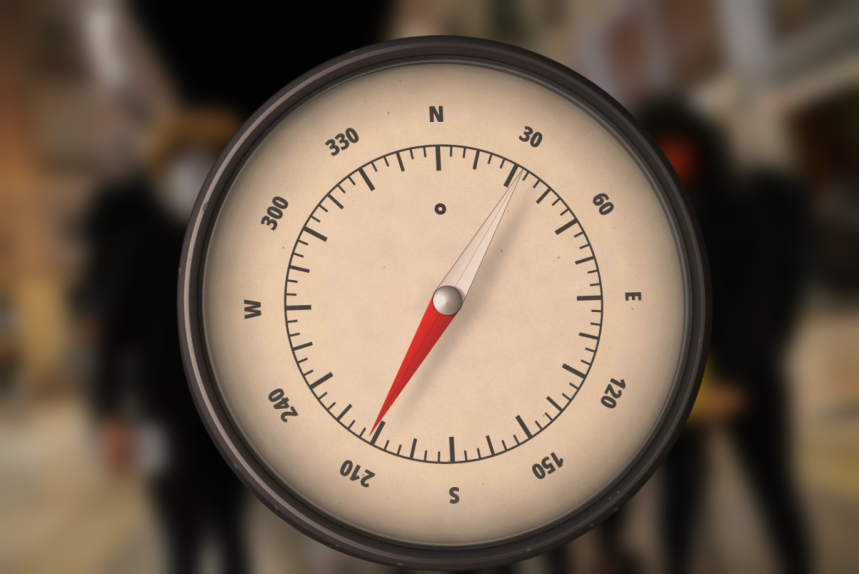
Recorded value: 212.5 °
